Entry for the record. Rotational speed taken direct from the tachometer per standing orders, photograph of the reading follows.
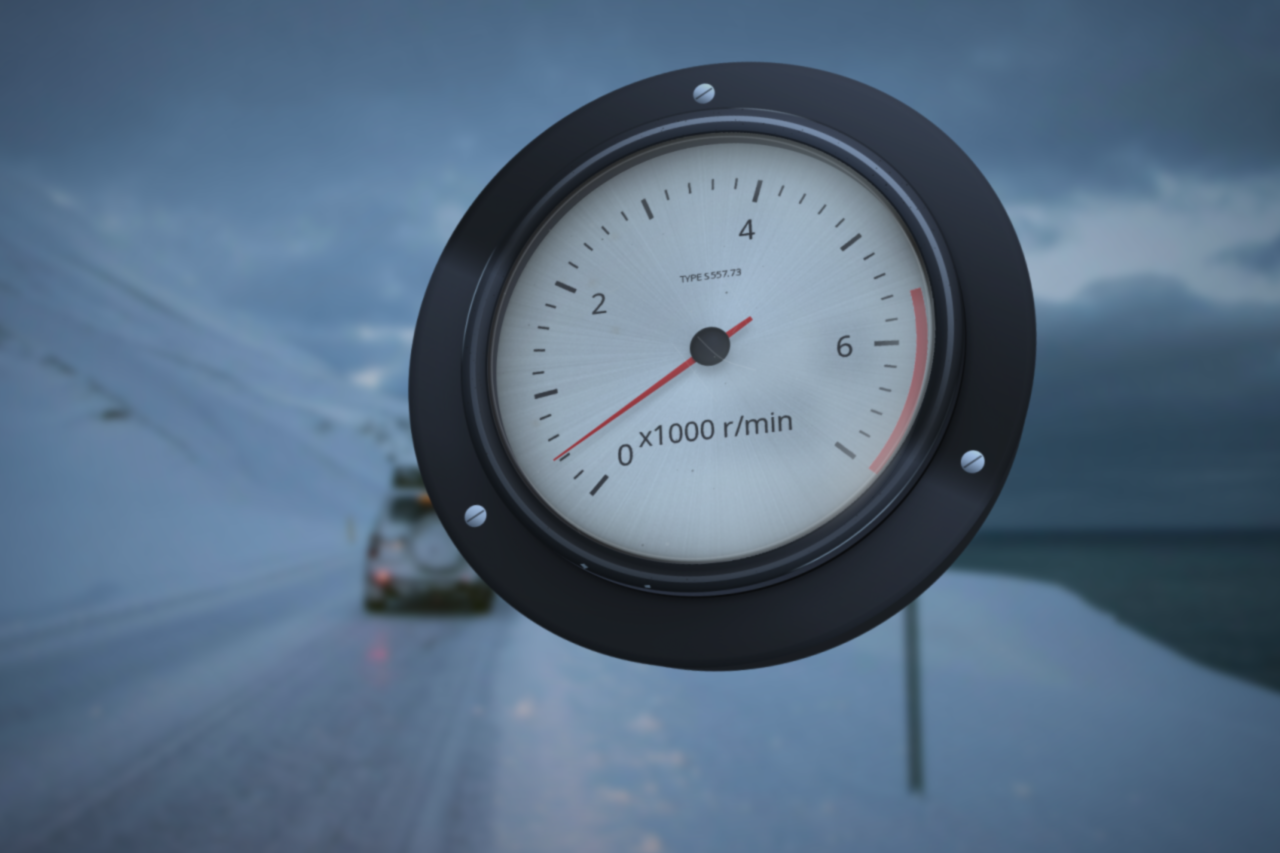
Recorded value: 400 rpm
